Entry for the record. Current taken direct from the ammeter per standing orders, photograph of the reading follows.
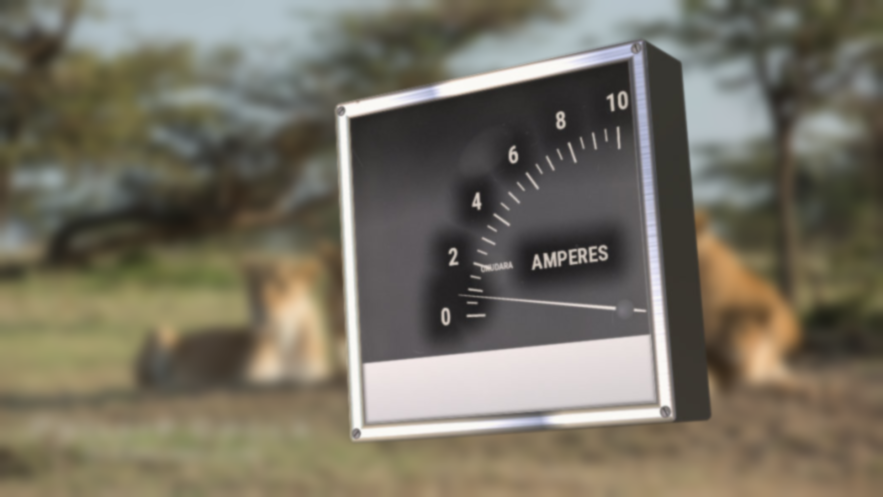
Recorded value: 0.75 A
